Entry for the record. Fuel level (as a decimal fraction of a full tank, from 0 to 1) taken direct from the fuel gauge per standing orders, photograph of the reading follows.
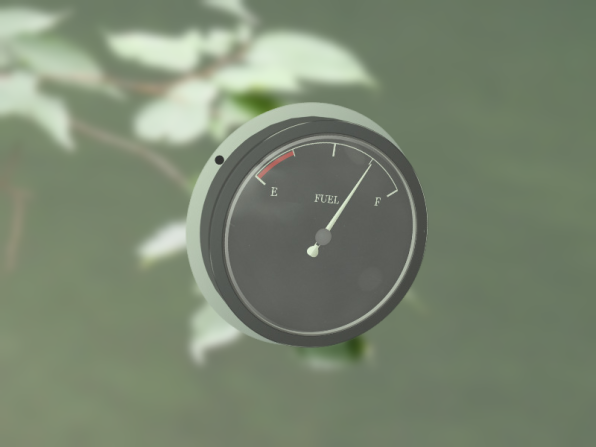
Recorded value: 0.75
